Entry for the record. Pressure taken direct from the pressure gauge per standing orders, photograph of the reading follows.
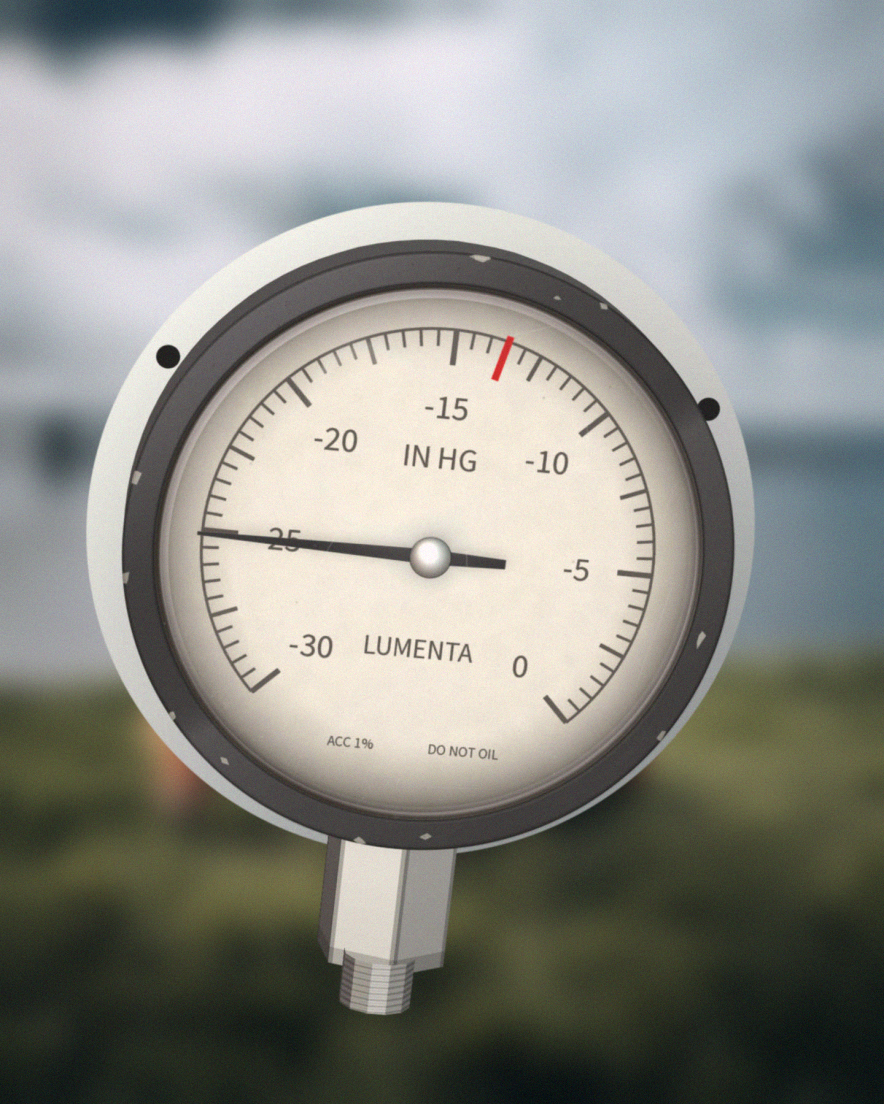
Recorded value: -25 inHg
